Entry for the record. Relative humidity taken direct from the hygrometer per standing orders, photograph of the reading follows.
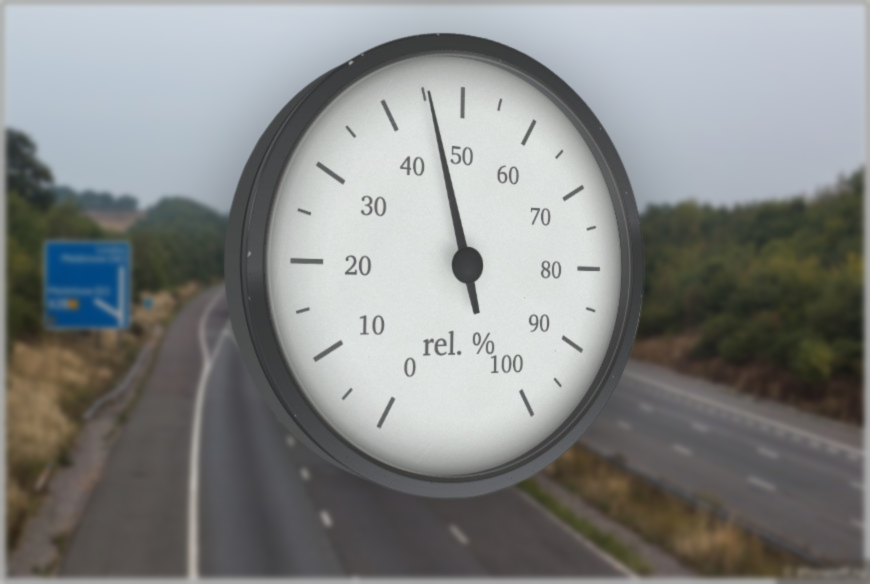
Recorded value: 45 %
